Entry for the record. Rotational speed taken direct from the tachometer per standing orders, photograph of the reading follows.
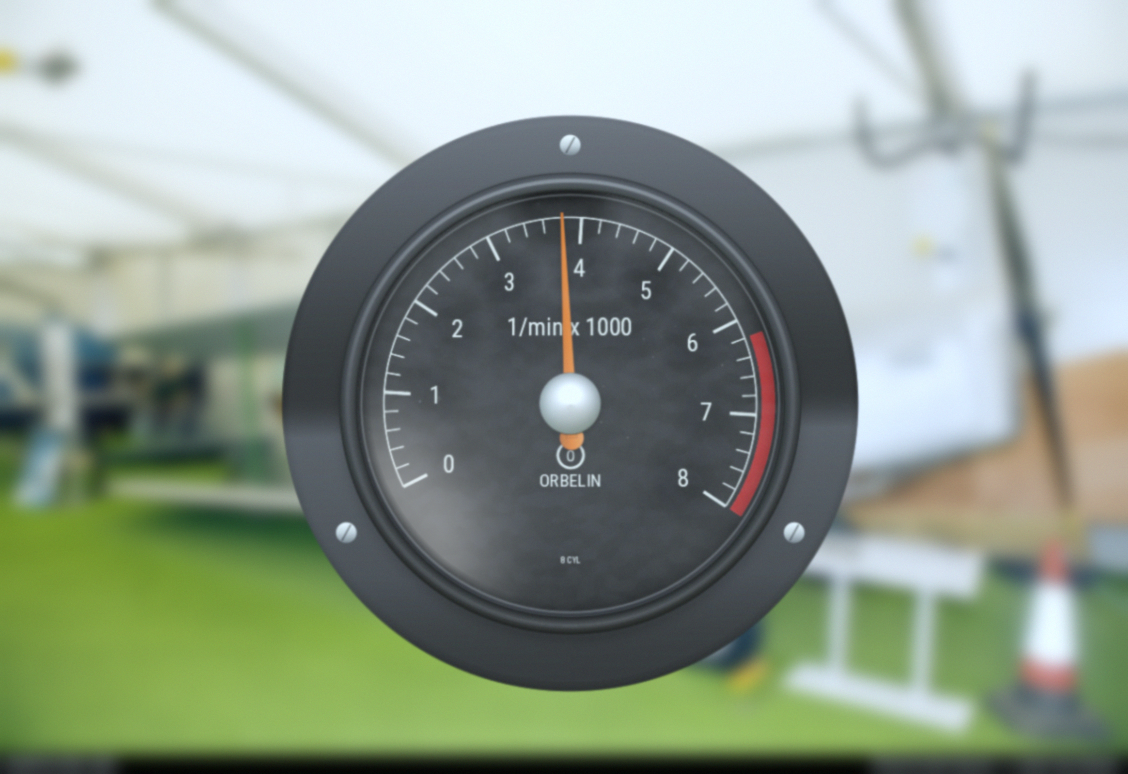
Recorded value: 3800 rpm
